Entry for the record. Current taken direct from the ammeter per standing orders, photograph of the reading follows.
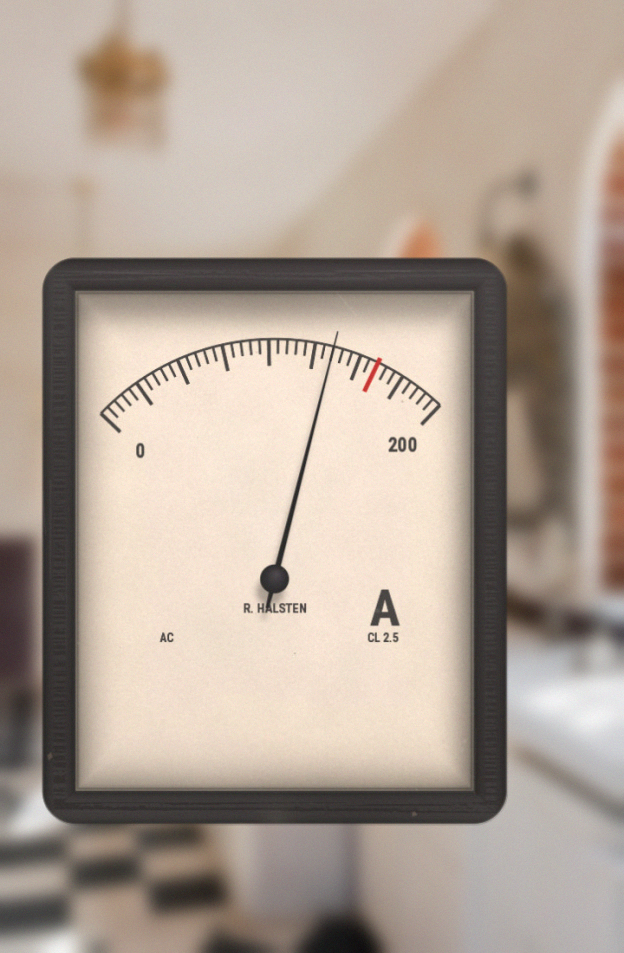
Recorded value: 135 A
